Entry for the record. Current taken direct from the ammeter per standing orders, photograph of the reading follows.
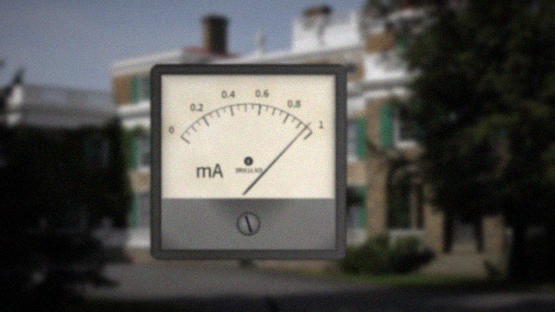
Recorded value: 0.95 mA
